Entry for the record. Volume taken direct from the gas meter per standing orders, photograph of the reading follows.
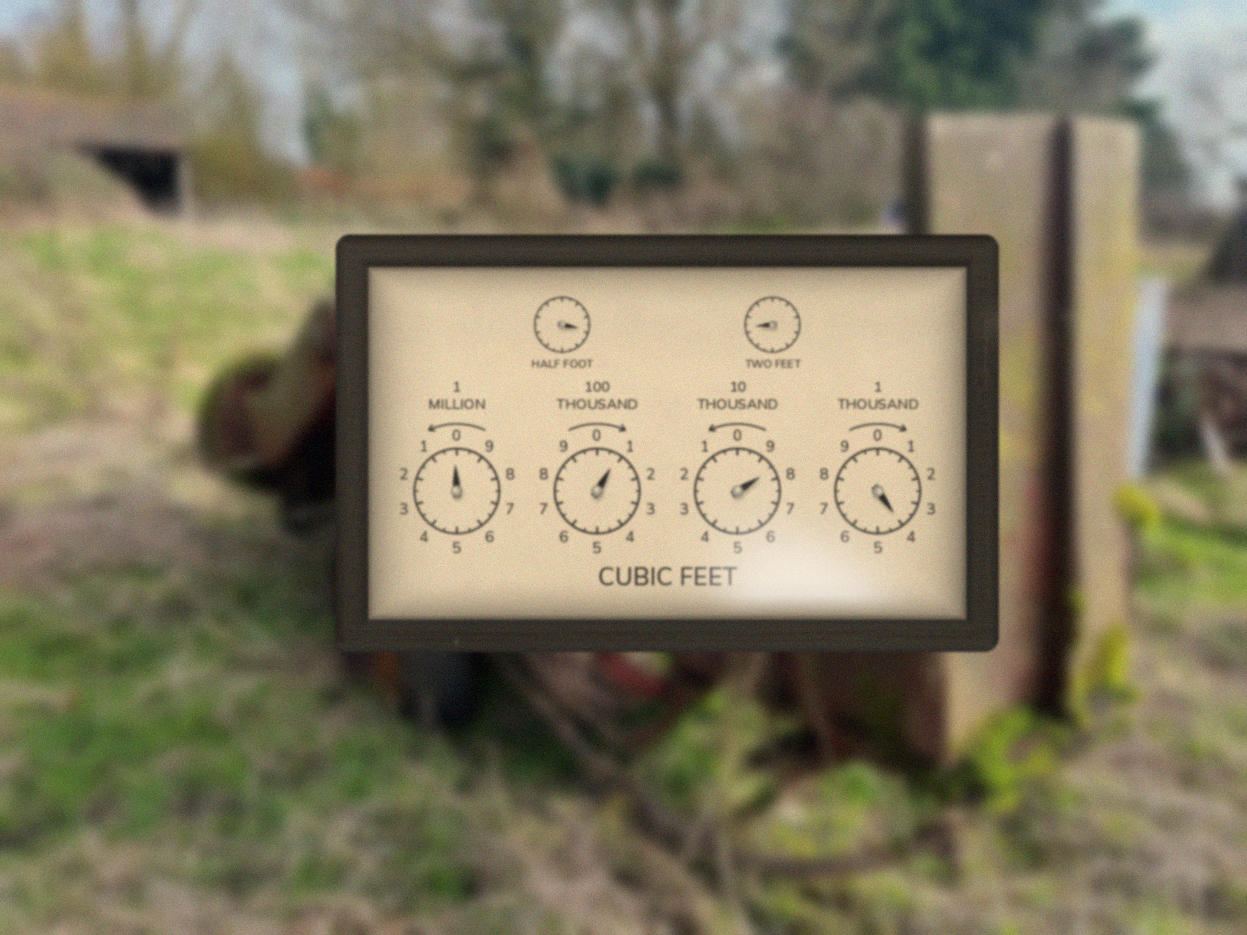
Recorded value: 8400 ft³
